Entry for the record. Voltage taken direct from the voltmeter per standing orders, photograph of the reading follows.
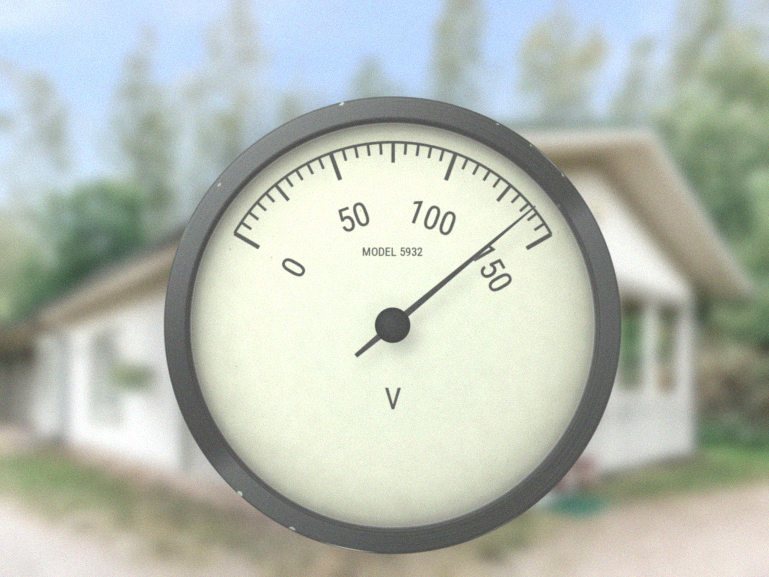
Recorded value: 137.5 V
